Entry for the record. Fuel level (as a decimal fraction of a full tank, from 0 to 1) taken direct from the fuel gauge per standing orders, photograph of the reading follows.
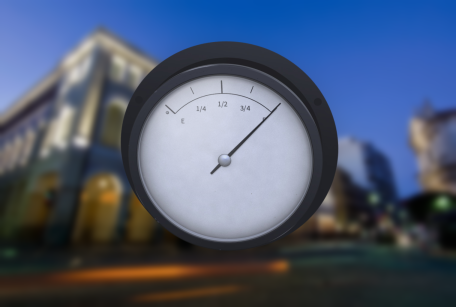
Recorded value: 1
